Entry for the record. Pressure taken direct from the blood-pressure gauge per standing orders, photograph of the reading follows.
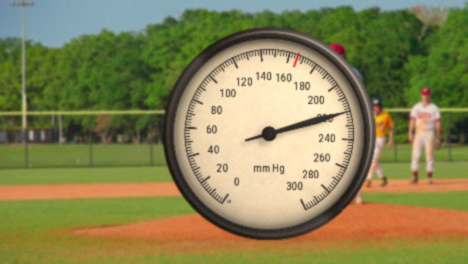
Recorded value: 220 mmHg
